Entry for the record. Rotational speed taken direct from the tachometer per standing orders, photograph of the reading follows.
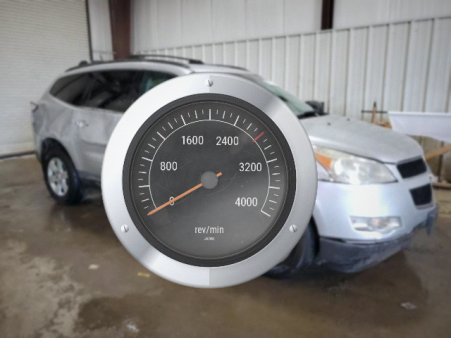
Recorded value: 0 rpm
